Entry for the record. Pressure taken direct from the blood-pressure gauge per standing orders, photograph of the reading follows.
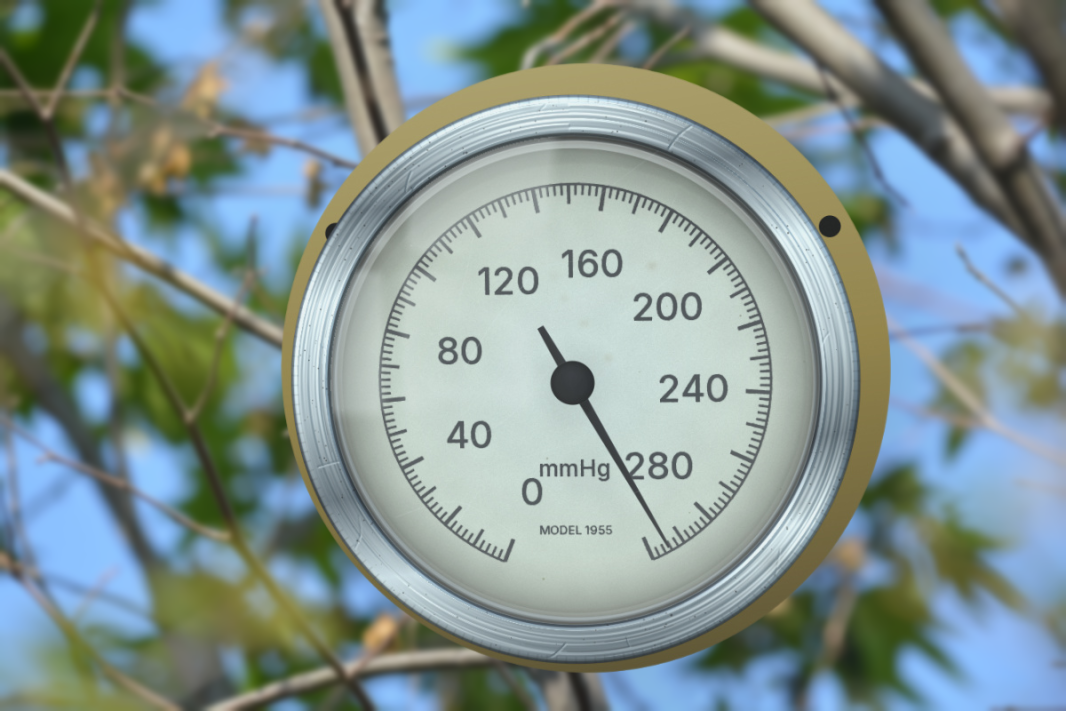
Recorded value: 294 mmHg
